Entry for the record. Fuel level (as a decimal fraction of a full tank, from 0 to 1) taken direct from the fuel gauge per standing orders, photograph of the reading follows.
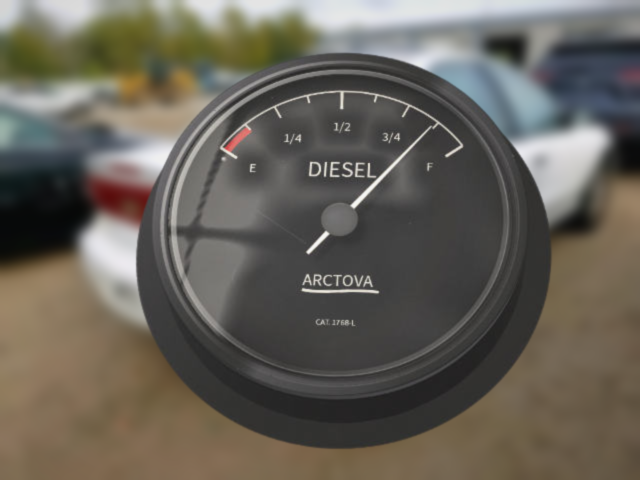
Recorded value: 0.875
